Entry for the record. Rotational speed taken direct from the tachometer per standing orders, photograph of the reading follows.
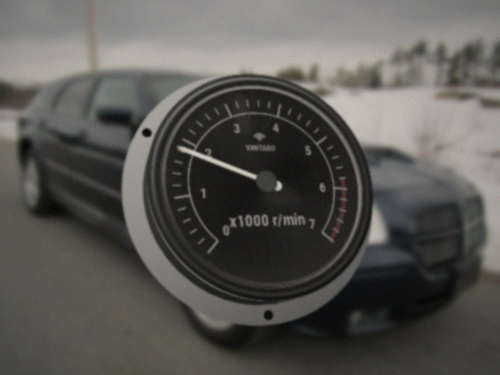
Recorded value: 1800 rpm
